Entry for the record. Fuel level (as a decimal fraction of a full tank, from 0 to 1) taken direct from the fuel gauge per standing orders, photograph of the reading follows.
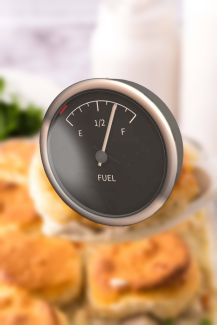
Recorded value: 0.75
